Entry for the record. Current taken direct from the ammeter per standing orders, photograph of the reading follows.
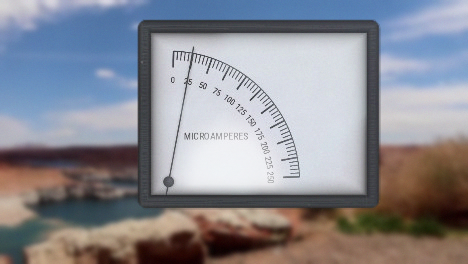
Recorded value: 25 µA
